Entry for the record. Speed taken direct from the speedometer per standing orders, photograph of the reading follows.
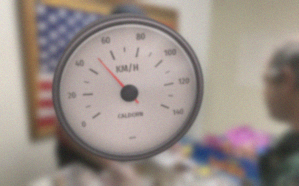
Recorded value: 50 km/h
